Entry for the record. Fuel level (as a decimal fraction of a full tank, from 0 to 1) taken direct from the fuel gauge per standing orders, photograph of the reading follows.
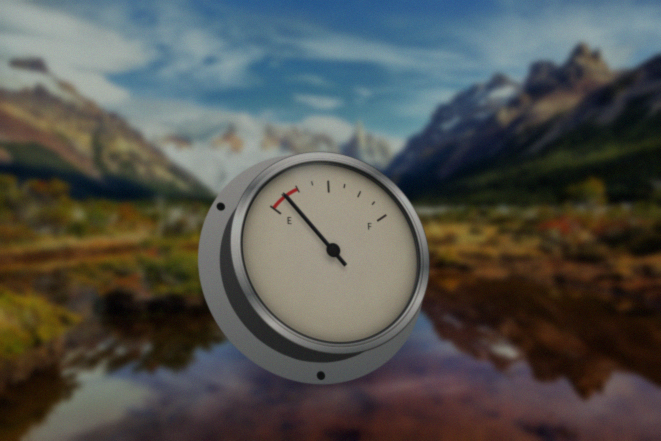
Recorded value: 0.125
